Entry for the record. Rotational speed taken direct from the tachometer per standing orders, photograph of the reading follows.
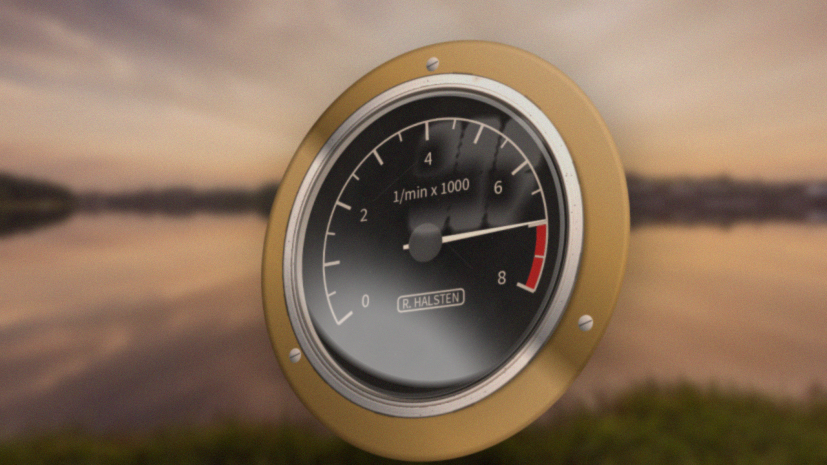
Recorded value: 7000 rpm
